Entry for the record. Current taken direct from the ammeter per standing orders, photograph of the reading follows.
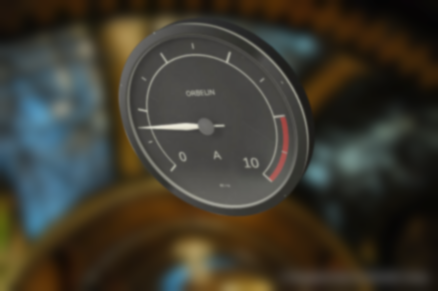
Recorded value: 1.5 A
